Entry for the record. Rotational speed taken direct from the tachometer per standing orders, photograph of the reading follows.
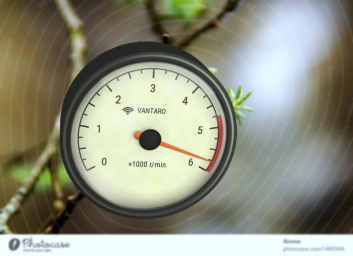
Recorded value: 5750 rpm
